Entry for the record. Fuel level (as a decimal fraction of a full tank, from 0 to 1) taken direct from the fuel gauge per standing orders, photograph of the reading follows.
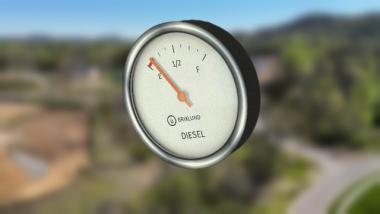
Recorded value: 0.125
